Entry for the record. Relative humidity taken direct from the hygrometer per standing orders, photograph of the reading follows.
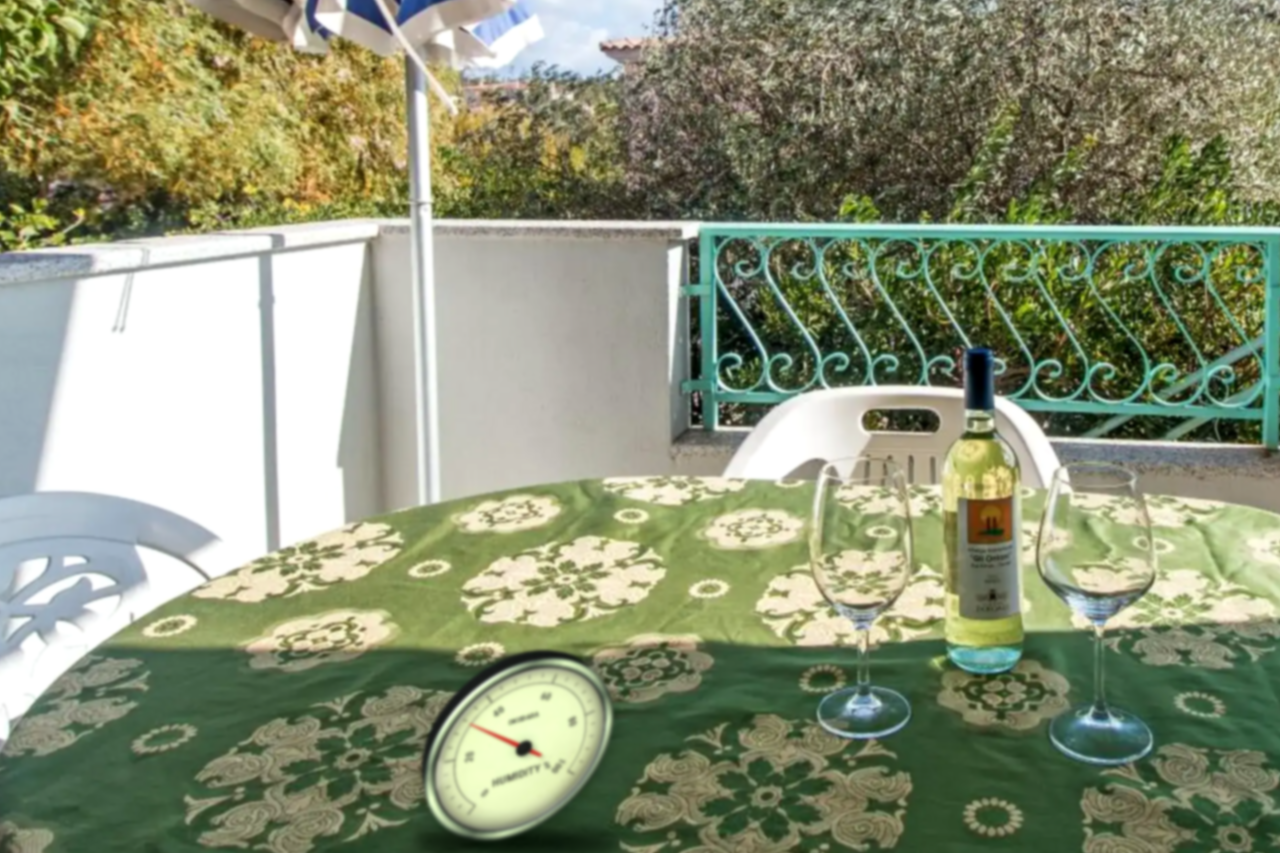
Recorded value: 32 %
